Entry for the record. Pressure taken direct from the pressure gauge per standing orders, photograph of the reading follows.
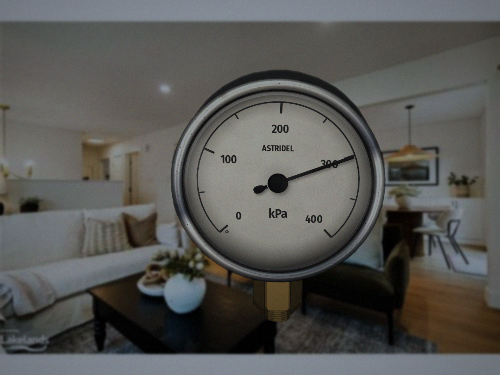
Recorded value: 300 kPa
